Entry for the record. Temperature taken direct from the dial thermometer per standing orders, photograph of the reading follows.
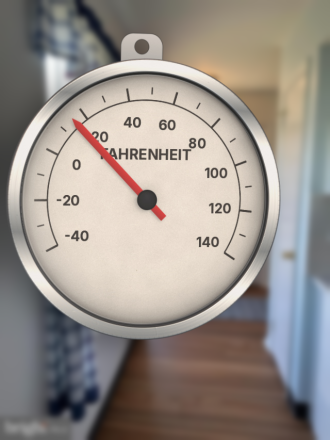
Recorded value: 15 °F
